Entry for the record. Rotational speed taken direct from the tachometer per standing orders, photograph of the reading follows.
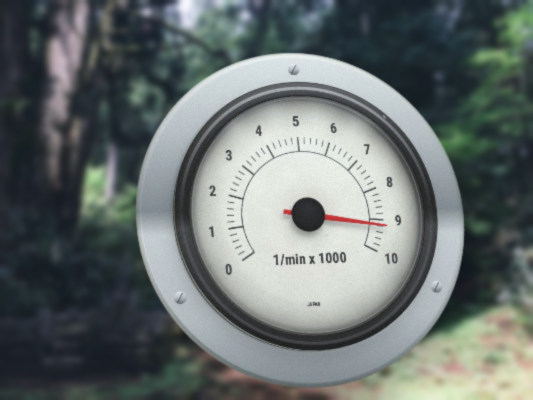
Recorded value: 9200 rpm
